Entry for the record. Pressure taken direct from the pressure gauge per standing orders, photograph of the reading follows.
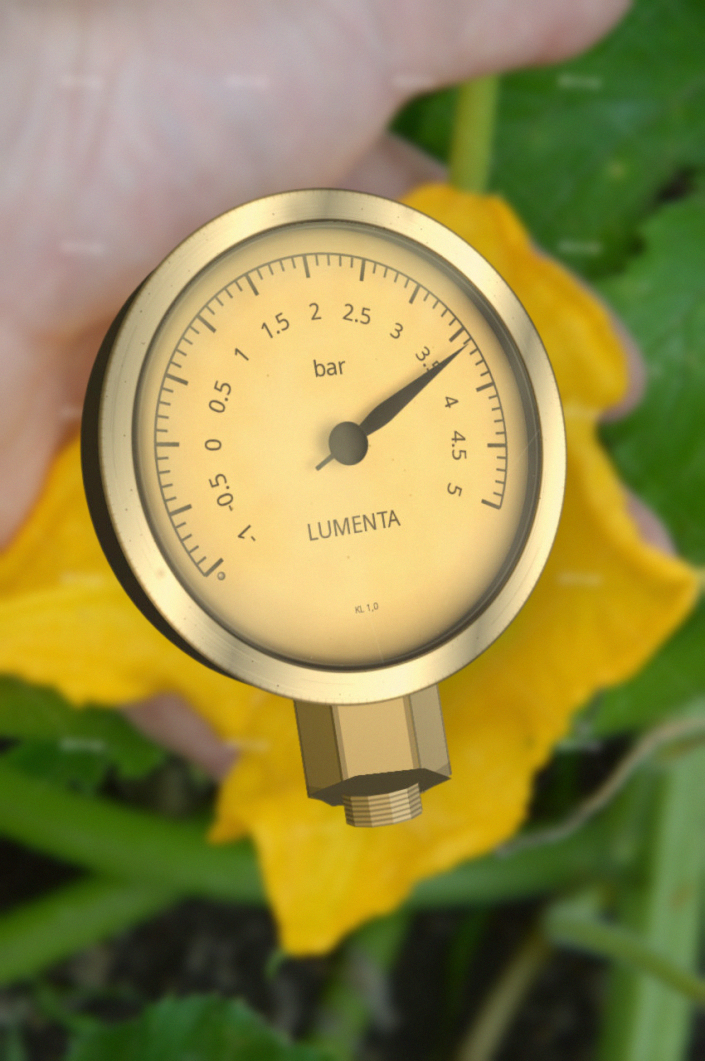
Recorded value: 3.6 bar
